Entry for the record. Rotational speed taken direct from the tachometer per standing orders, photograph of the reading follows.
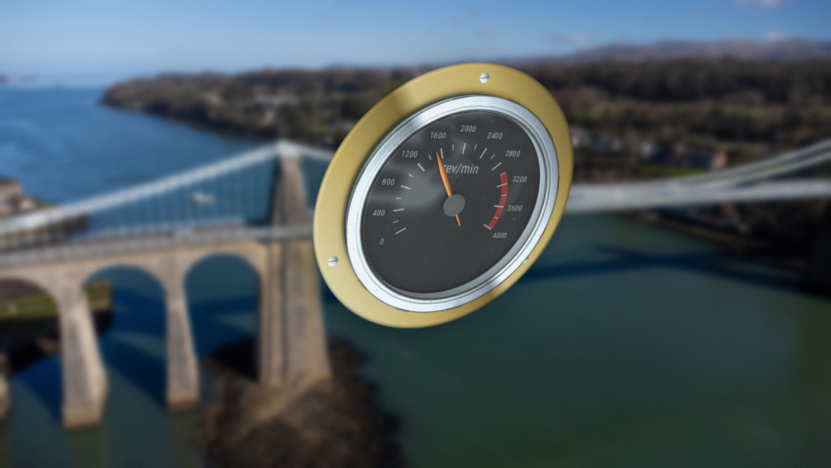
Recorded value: 1500 rpm
